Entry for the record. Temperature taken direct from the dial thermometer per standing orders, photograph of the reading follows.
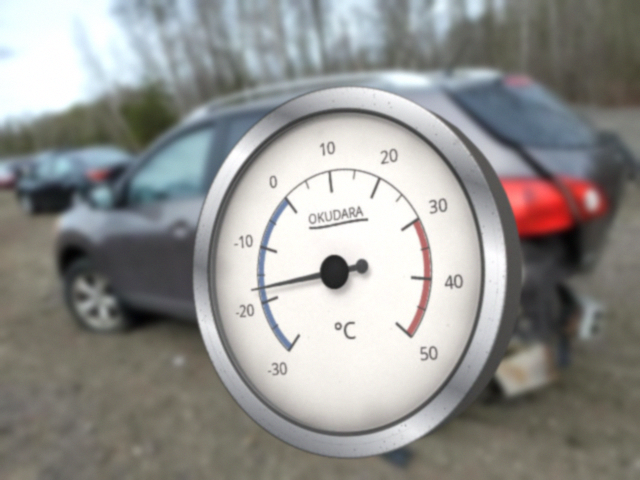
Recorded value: -17.5 °C
